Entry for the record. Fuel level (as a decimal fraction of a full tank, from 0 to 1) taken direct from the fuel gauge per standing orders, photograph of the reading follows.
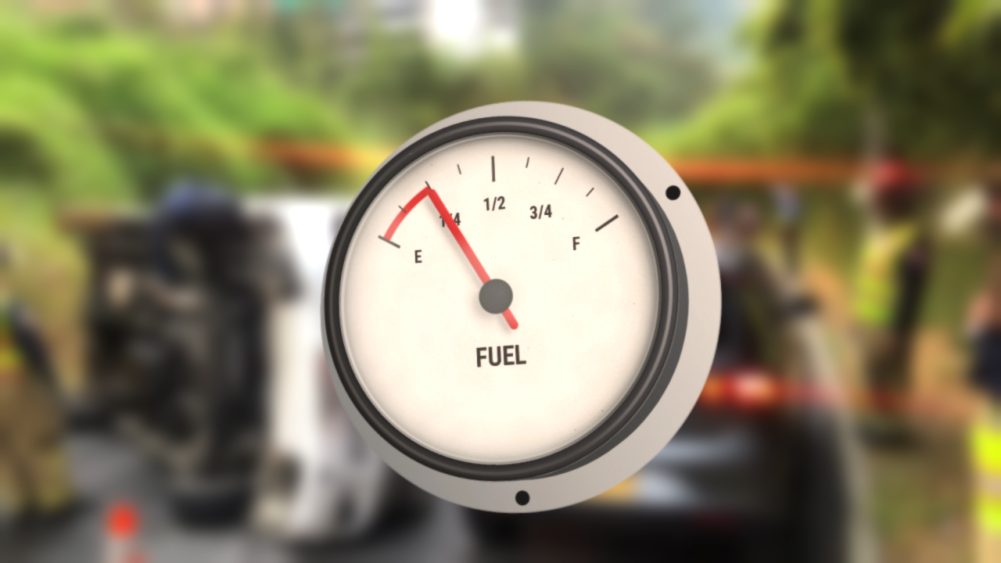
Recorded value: 0.25
